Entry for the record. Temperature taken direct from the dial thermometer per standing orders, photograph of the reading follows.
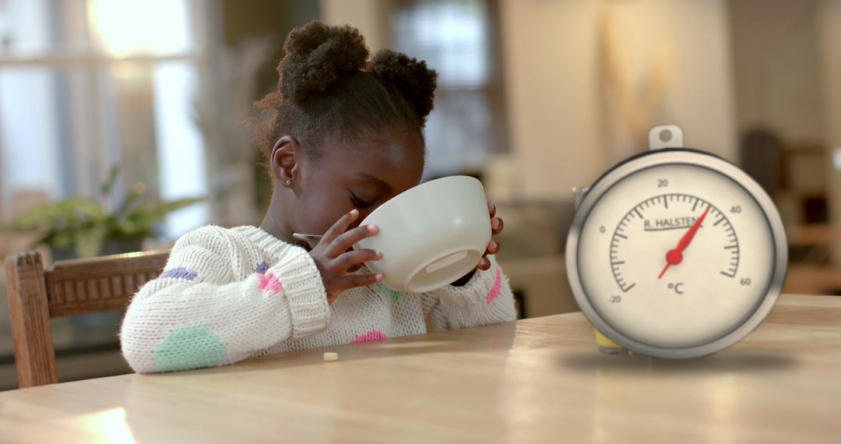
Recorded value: 34 °C
